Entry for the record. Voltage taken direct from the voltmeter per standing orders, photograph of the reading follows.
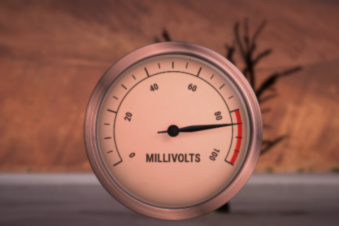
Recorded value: 85 mV
